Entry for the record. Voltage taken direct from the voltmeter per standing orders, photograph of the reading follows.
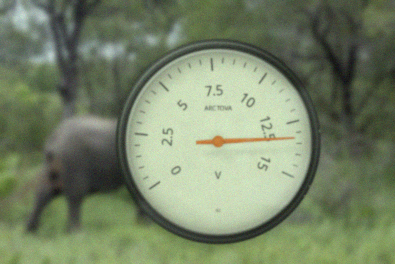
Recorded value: 13.25 V
